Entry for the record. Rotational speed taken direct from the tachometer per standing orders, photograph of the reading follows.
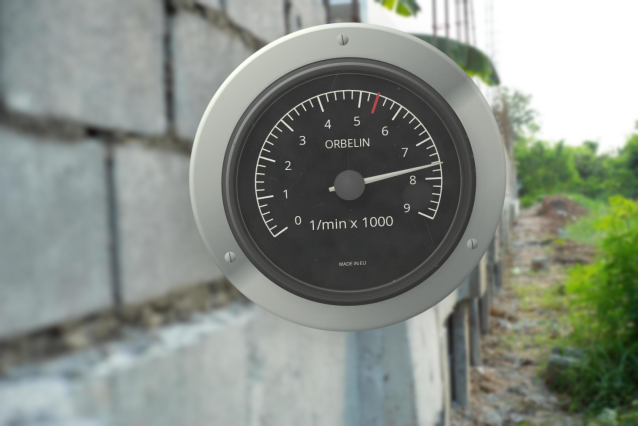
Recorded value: 7600 rpm
